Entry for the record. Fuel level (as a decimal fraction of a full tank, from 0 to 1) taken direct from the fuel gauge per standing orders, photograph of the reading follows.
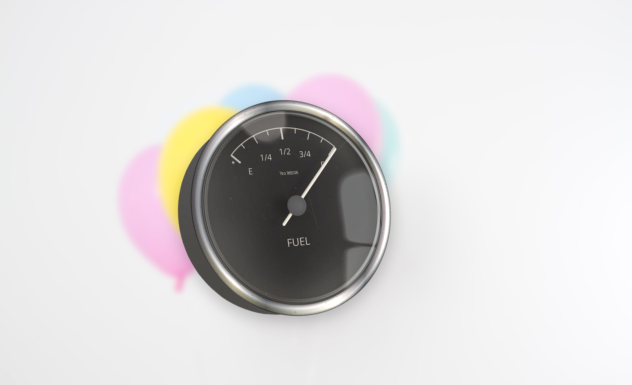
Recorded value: 1
